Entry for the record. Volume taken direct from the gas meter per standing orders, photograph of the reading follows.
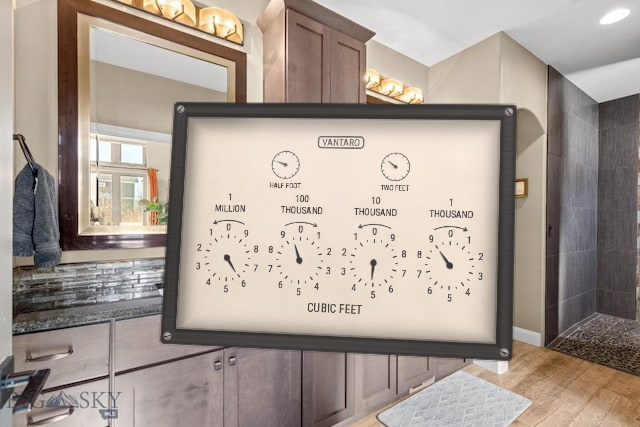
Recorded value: 594900 ft³
